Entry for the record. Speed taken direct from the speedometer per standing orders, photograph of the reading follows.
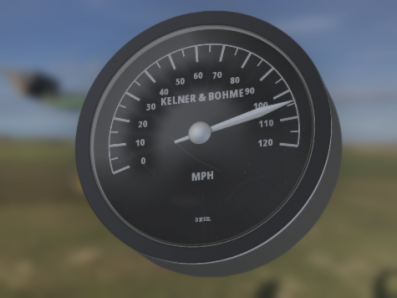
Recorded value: 105 mph
